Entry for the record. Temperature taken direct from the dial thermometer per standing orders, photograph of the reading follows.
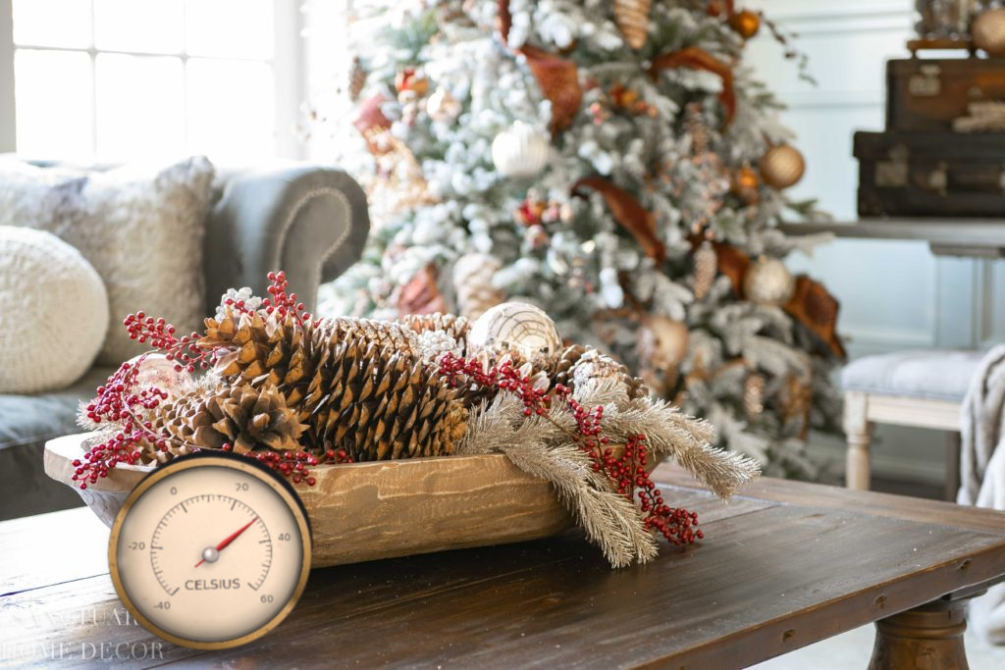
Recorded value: 30 °C
